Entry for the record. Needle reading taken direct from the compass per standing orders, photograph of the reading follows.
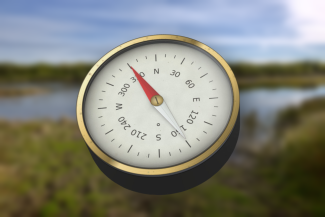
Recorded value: 330 °
